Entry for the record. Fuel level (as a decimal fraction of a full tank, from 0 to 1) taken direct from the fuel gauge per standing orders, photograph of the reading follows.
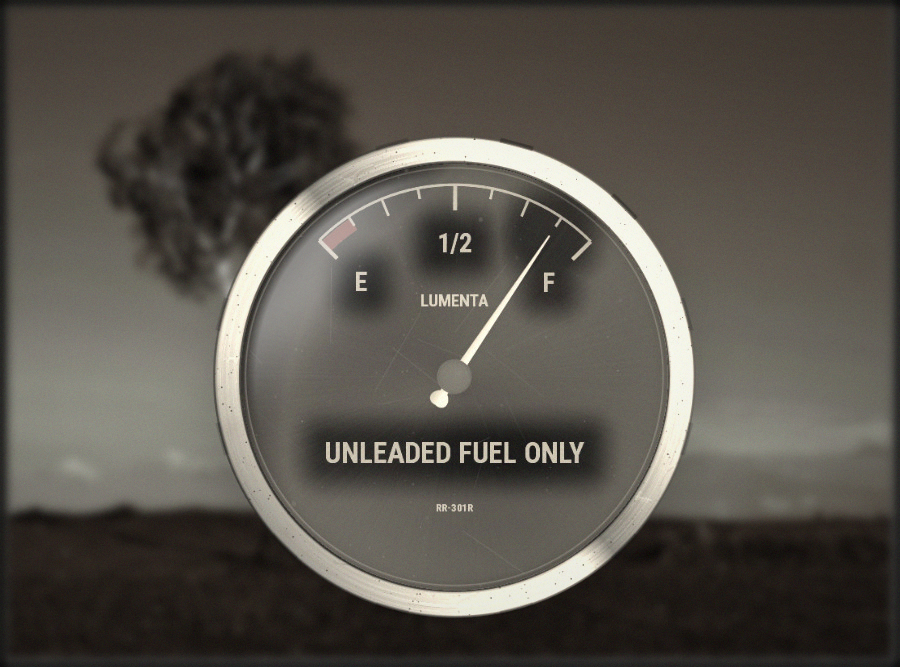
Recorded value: 0.875
